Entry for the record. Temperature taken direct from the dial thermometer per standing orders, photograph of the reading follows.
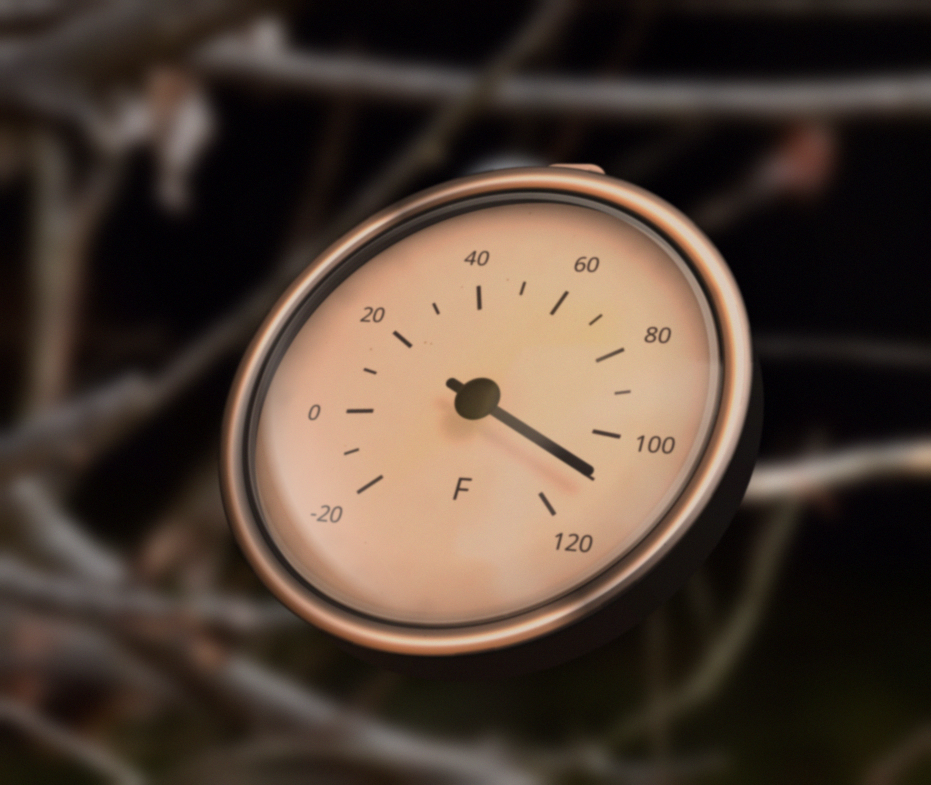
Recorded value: 110 °F
